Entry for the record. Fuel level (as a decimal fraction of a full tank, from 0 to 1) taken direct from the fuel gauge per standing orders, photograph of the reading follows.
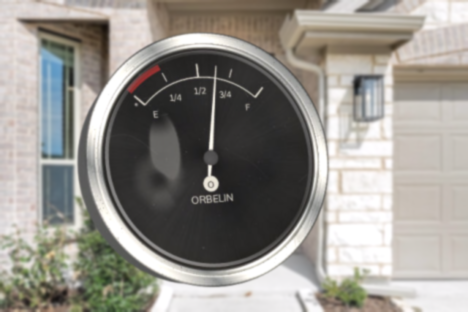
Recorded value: 0.625
